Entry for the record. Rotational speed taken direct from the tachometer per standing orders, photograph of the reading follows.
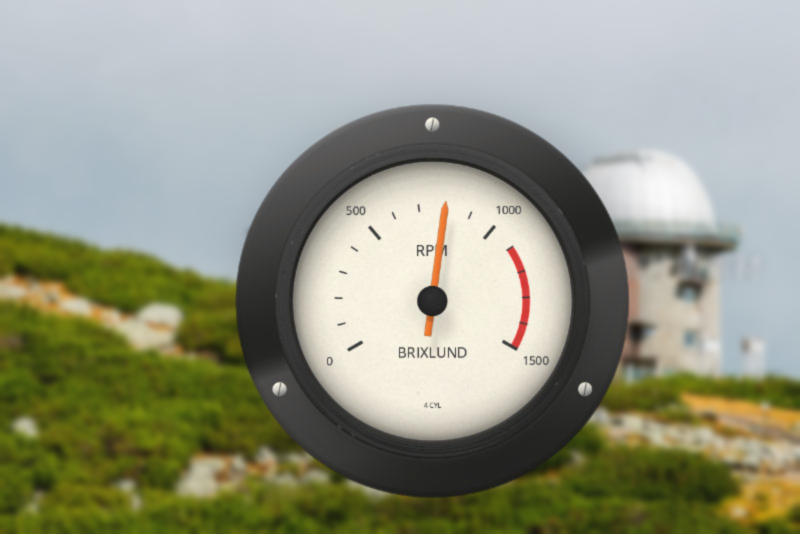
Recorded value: 800 rpm
